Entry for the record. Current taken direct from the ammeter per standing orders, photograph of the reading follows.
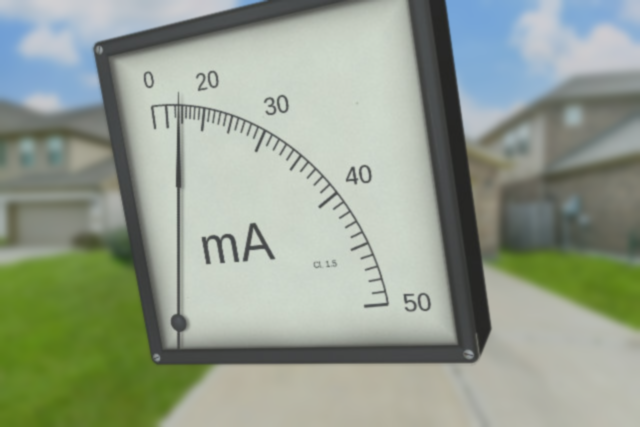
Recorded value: 15 mA
